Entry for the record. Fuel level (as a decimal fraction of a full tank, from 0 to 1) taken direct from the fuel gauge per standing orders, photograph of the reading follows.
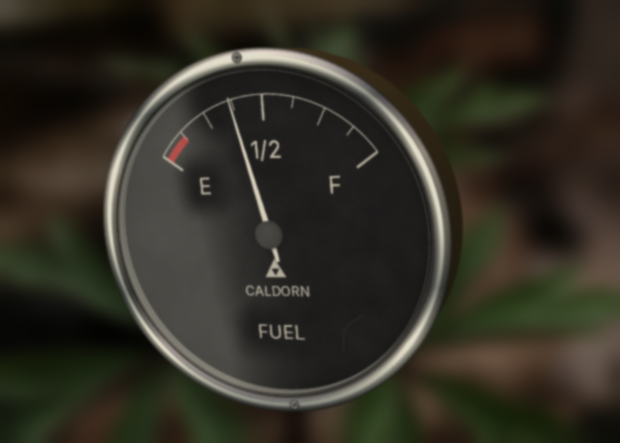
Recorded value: 0.375
